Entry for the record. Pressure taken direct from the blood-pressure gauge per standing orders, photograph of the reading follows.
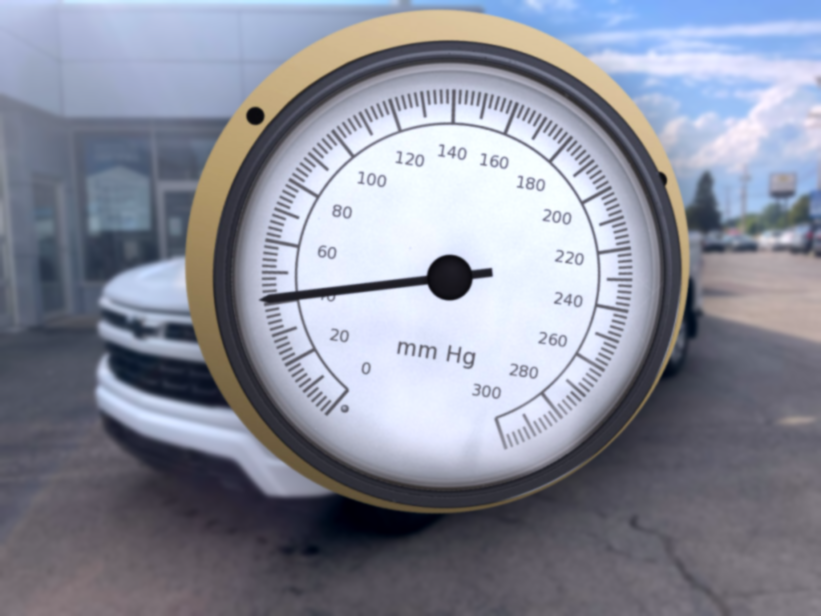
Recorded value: 42 mmHg
